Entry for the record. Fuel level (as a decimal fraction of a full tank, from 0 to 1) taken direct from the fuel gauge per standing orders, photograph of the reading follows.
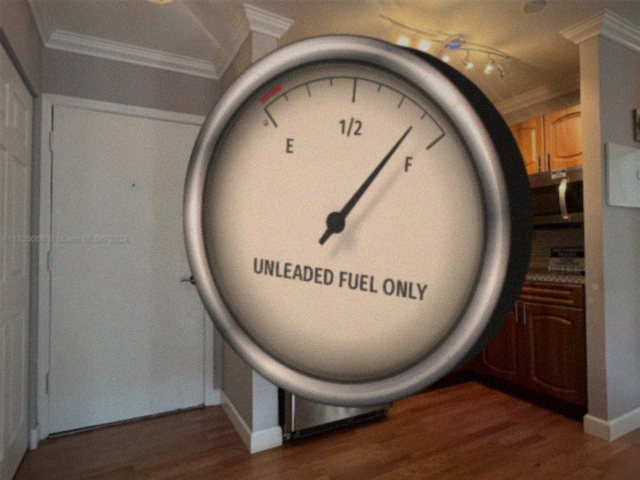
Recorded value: 0.875
